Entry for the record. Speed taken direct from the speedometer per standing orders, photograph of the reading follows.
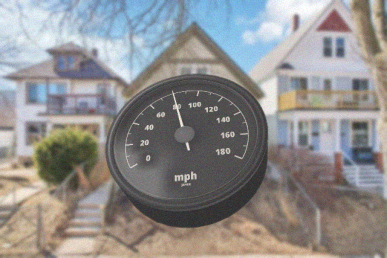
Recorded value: 80 mph
